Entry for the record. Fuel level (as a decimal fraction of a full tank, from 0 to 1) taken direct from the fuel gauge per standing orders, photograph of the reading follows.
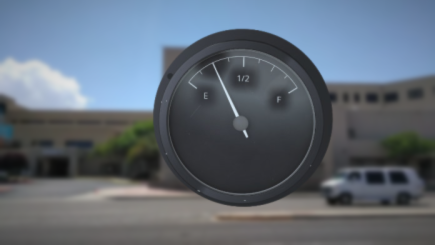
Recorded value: 0.25
